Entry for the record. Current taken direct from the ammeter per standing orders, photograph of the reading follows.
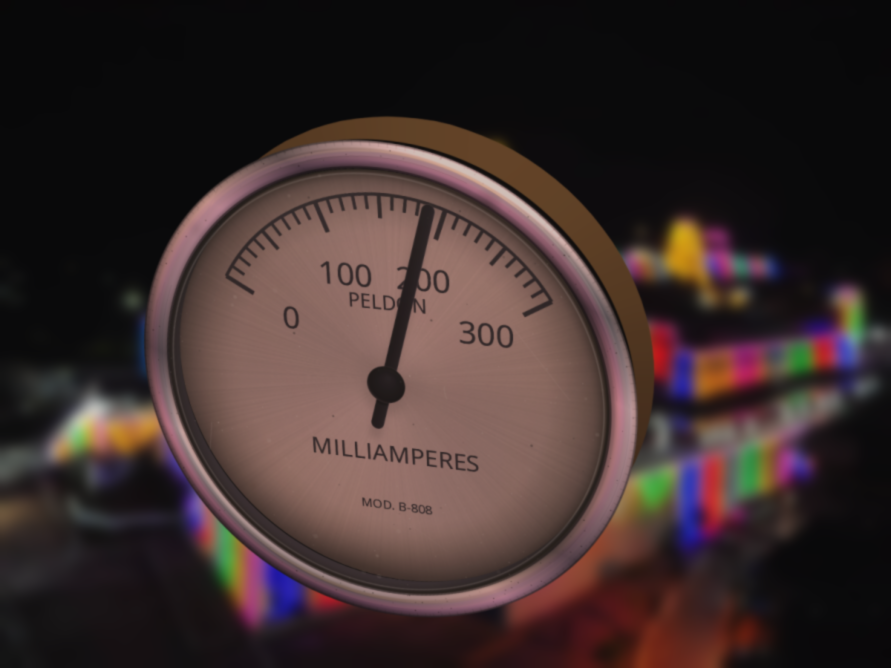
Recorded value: 190 mA
